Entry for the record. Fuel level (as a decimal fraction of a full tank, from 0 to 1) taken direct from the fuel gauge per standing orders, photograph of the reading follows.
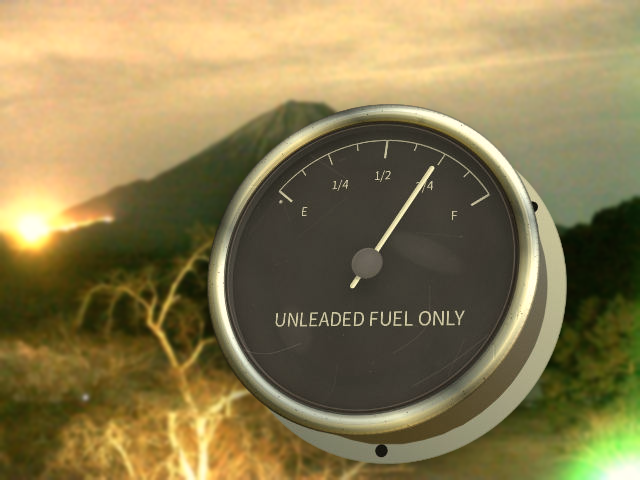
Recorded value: 0.75
